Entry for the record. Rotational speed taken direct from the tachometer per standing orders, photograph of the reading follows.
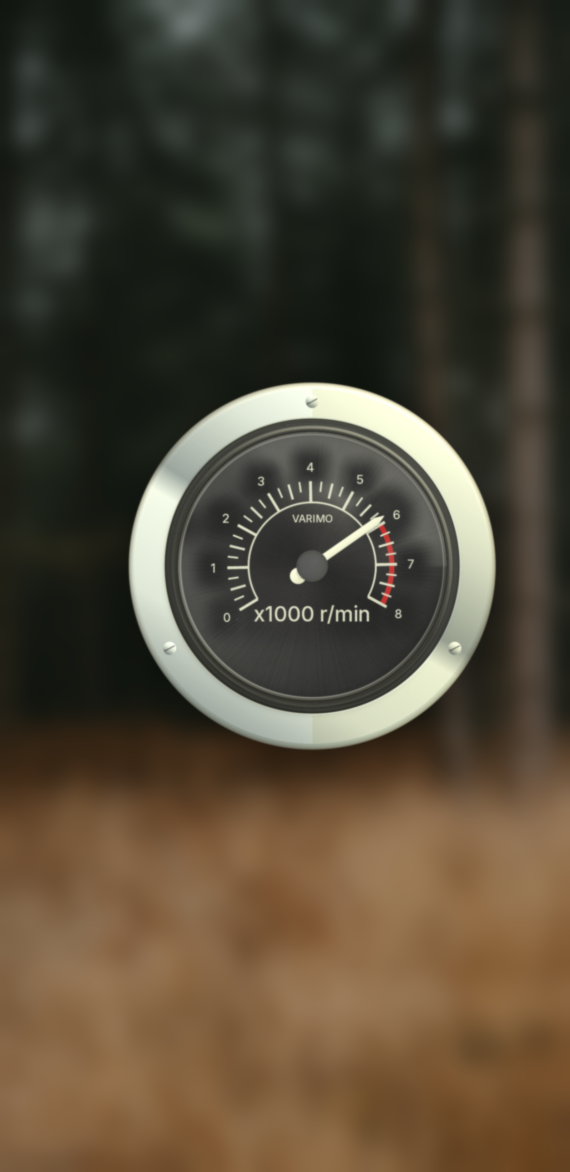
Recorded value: 5875 rpm
